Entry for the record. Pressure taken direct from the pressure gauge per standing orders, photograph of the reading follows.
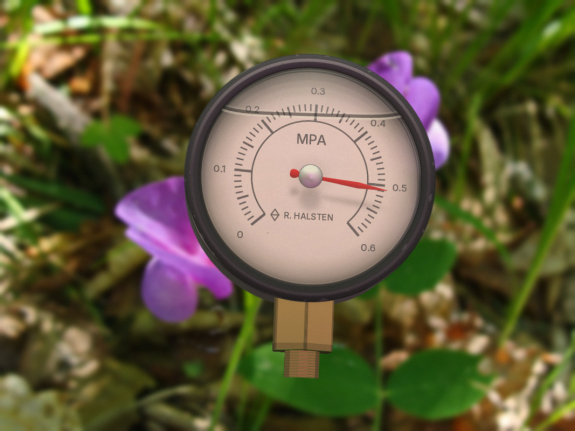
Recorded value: 0.51 MPa
